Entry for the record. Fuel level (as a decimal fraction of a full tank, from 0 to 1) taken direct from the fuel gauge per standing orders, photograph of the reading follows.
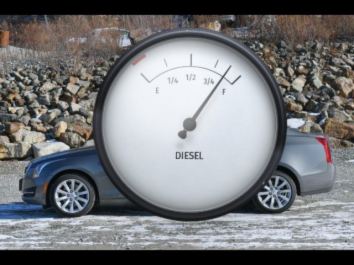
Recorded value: 0.875
